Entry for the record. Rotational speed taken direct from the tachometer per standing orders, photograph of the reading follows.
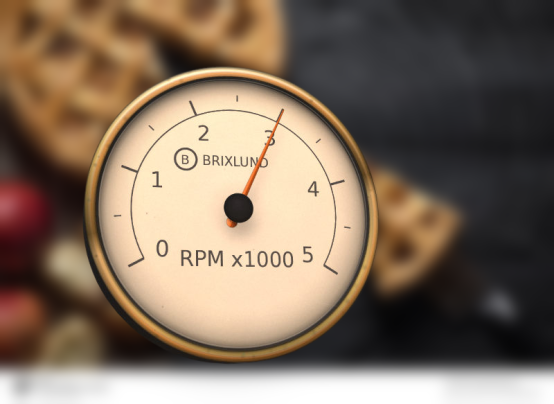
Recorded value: 3000 rpm
